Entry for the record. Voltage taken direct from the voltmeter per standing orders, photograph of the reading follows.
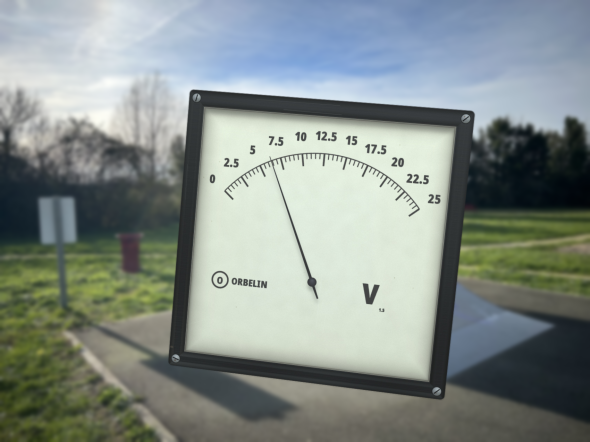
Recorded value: 6.5 V
